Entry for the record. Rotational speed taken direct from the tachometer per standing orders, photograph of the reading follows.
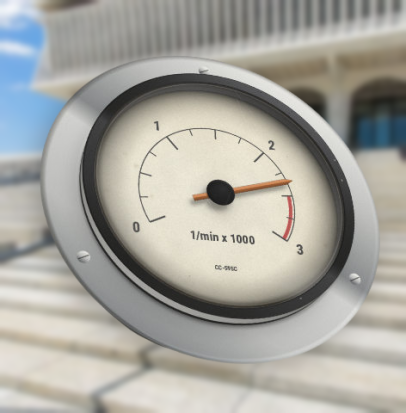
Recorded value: 2375 rpm
